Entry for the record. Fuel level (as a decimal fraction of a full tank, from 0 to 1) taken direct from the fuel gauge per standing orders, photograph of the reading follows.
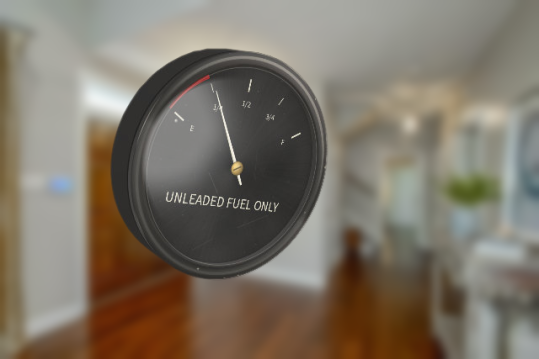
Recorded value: 0.25
